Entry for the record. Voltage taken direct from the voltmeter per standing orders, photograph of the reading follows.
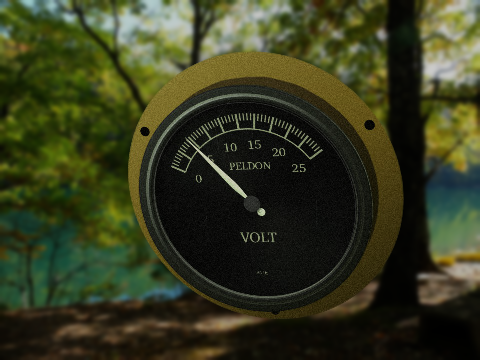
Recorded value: 5 V
